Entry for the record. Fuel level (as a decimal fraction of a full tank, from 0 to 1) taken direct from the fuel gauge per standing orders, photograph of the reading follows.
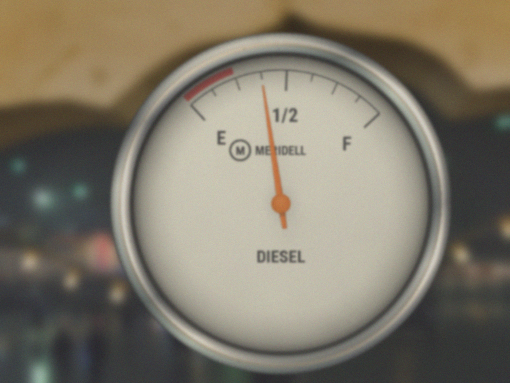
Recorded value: 0.375
